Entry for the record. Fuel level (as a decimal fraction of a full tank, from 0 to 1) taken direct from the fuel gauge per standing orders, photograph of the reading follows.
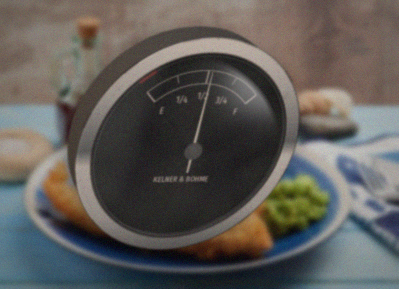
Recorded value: 0.5
